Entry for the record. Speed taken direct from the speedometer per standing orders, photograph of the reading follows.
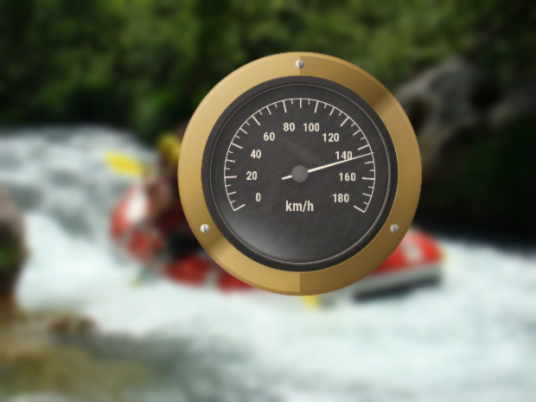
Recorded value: 145 km/h
